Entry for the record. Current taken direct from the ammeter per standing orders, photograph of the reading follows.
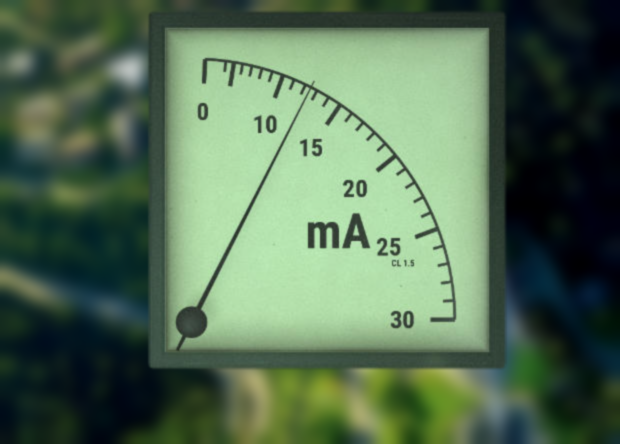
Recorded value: 12.5 mA
